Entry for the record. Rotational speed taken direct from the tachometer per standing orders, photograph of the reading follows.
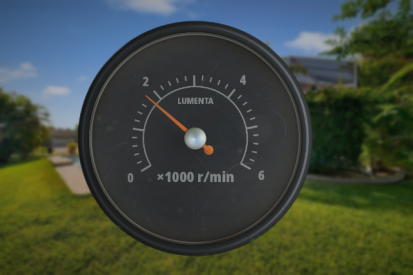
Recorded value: 1800 rpm
